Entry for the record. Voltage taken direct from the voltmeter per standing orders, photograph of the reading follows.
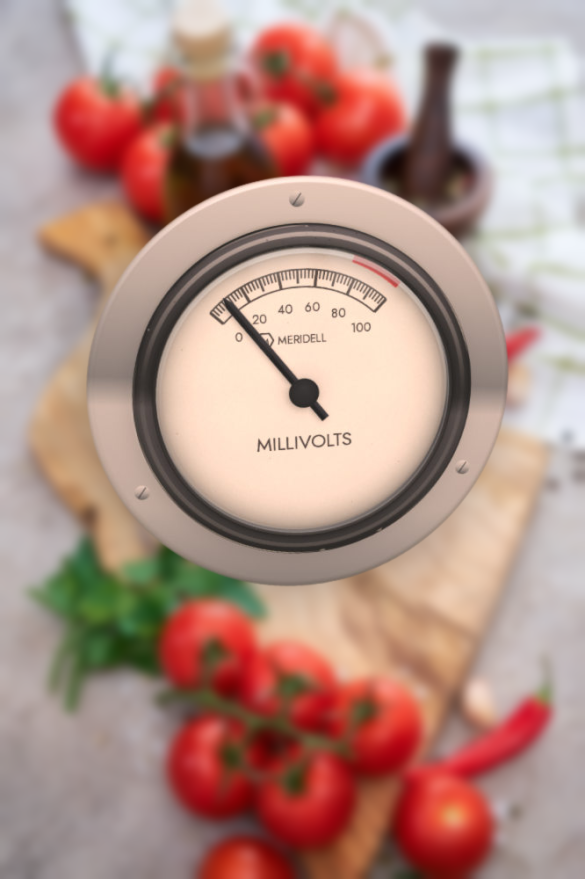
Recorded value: 10 mV
